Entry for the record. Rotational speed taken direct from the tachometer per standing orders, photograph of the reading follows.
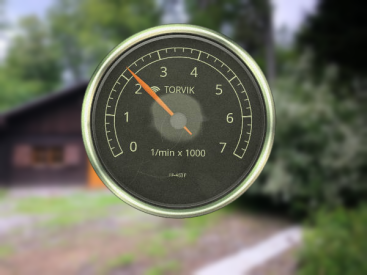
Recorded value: 2200 rpm
